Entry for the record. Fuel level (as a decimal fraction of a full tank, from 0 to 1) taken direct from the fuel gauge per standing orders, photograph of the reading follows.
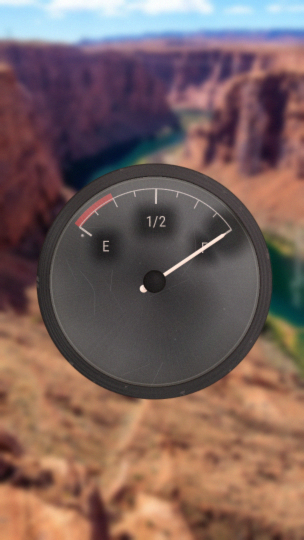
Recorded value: 1
